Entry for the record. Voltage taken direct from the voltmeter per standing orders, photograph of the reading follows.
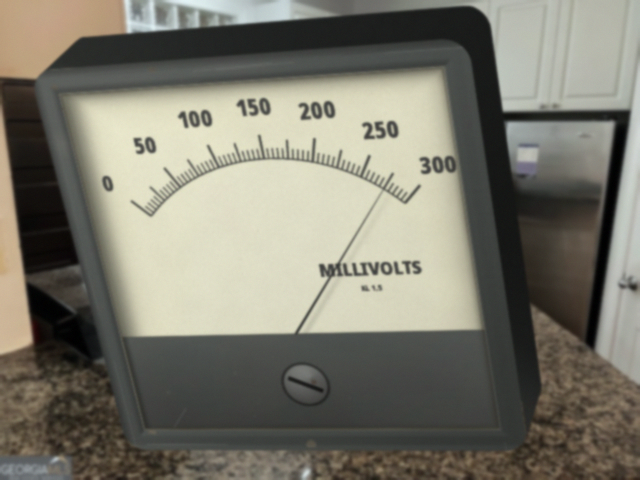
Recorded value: 275 mV
